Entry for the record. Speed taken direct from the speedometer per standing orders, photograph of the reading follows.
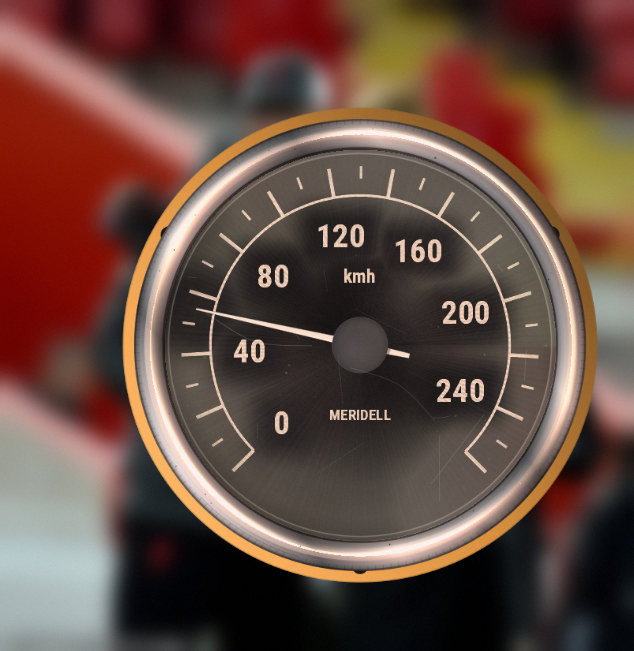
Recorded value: 55 km/h
